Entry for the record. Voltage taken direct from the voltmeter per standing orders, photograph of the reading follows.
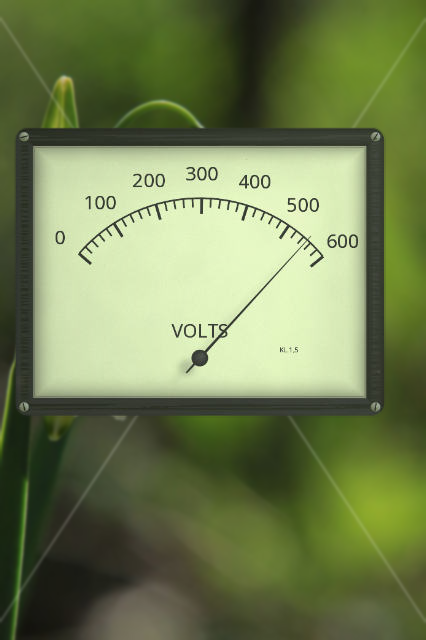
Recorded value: 550 V
